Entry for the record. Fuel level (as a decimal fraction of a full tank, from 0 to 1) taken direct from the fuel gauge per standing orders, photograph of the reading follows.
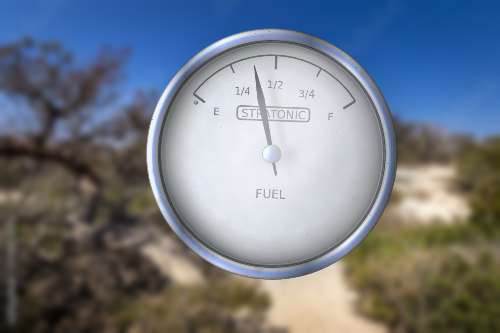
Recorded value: 0.375
